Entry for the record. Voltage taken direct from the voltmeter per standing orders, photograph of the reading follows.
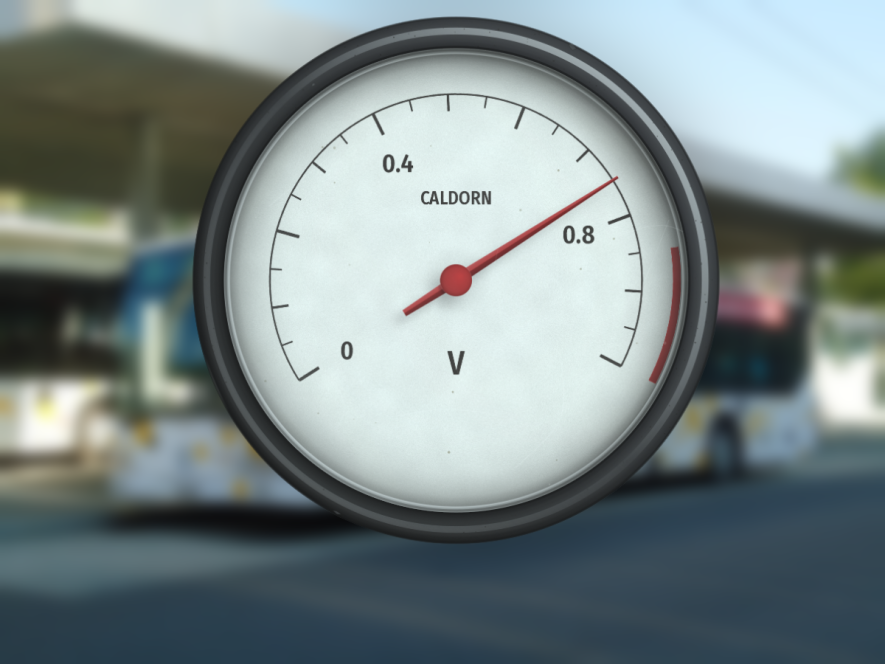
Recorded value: 0.75 V
